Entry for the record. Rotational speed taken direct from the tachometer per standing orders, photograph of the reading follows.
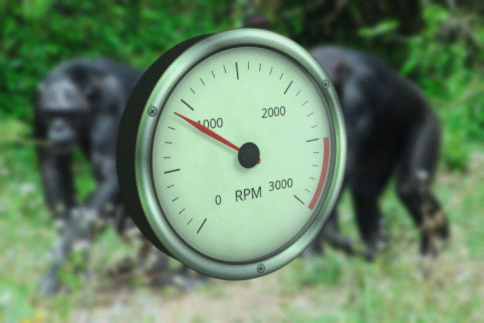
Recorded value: 900 rpm
